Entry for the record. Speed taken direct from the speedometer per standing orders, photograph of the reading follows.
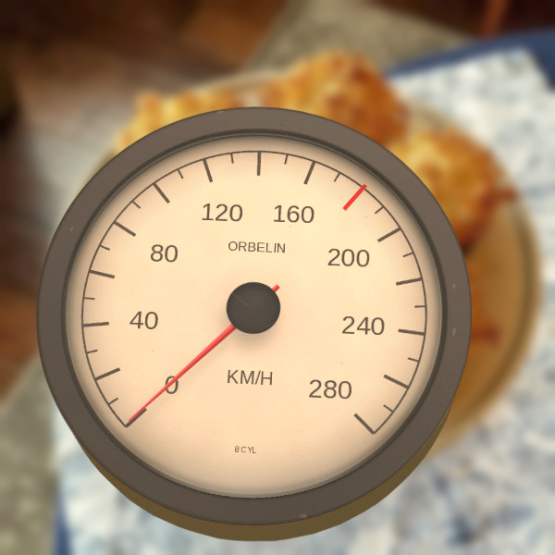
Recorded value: 0 km/h
